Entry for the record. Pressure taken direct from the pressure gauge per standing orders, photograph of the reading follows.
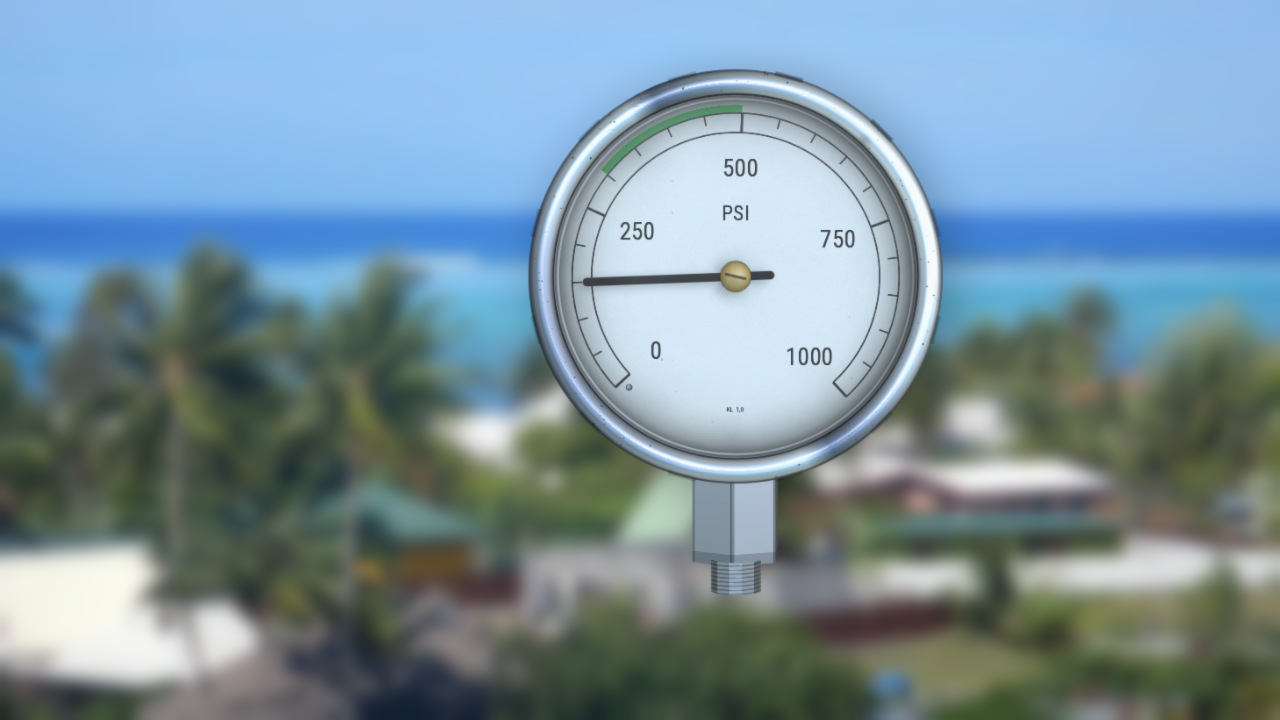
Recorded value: 150 psi
